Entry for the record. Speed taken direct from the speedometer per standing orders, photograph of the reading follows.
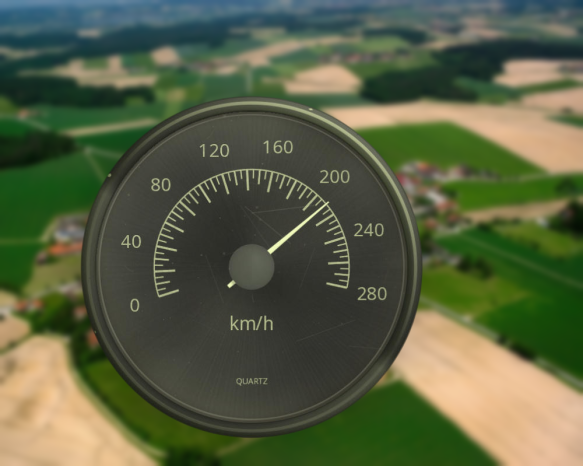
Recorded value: 210 km/h
